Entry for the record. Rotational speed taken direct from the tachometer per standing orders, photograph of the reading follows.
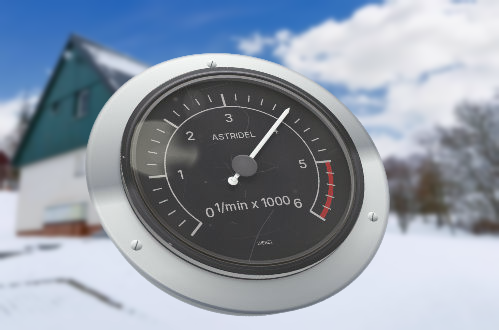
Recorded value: 4000 rpm
